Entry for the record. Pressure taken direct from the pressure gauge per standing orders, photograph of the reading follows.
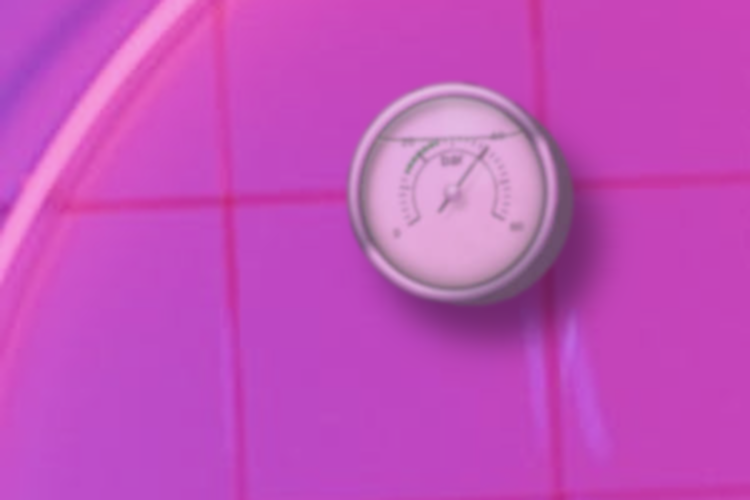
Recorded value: 40 bar
